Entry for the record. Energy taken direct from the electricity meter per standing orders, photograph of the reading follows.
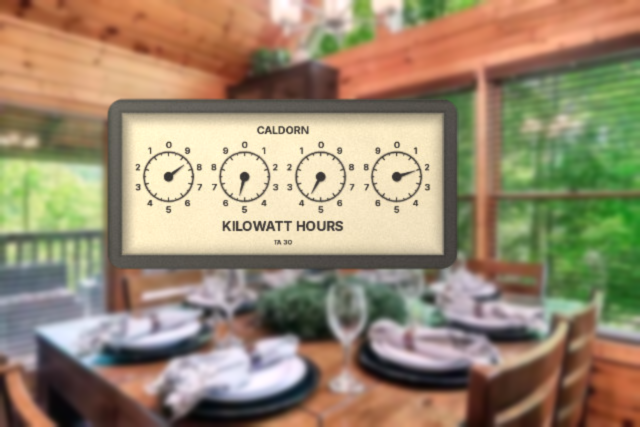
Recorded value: 8542 kWh
